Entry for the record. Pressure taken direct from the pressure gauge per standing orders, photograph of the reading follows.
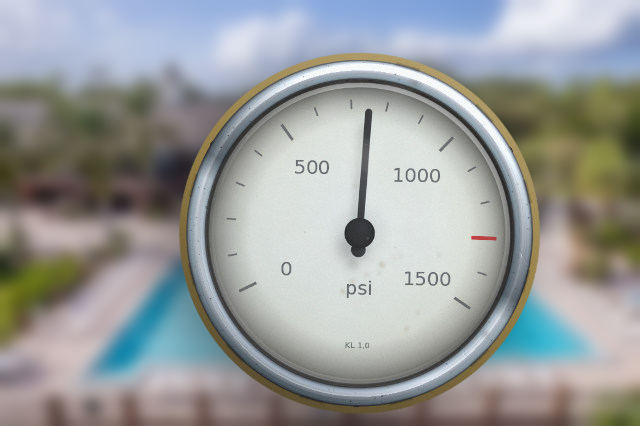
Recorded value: 750 psi
